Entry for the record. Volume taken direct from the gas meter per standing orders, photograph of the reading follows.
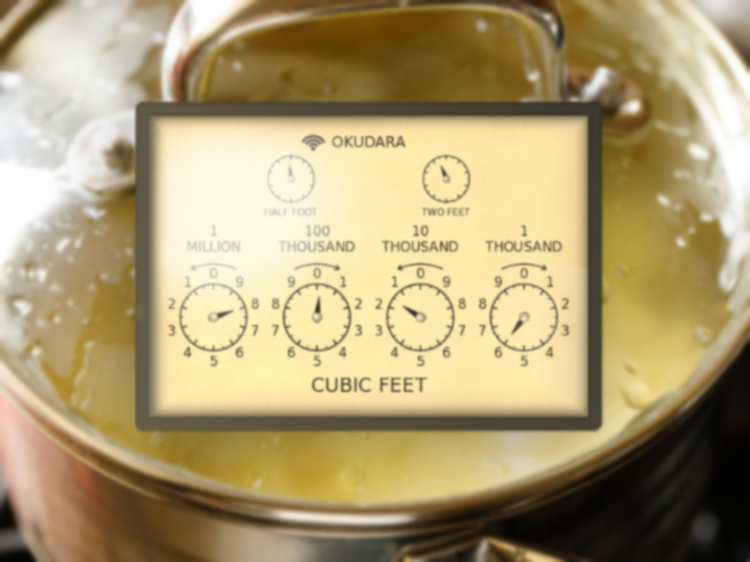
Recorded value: 801600 ft³
